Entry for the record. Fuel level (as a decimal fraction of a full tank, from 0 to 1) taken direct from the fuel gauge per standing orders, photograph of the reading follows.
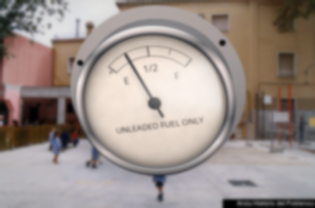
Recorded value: 0.25
